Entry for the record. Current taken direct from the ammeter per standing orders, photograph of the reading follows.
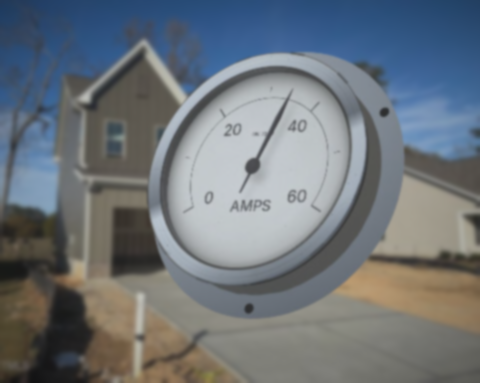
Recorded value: 35 A
